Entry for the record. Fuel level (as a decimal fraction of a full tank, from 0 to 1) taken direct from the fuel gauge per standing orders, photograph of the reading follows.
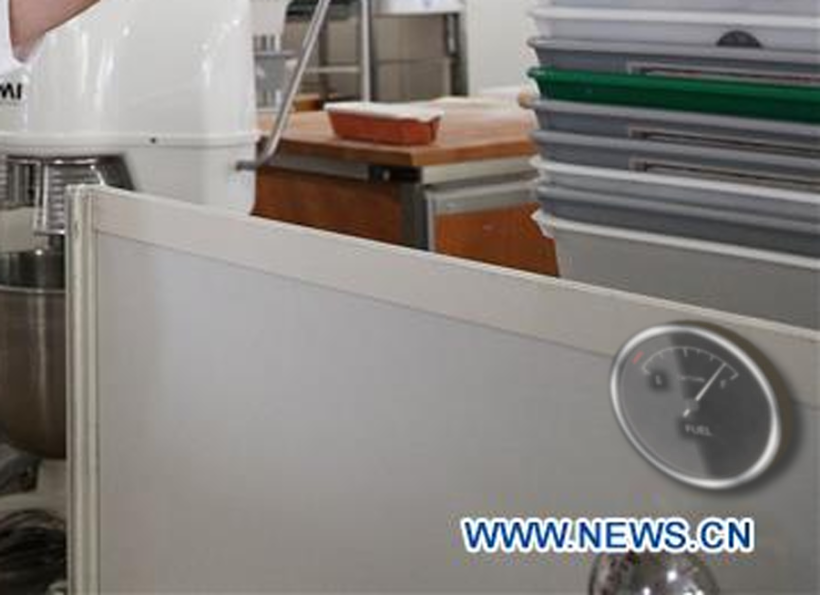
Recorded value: 0.875
